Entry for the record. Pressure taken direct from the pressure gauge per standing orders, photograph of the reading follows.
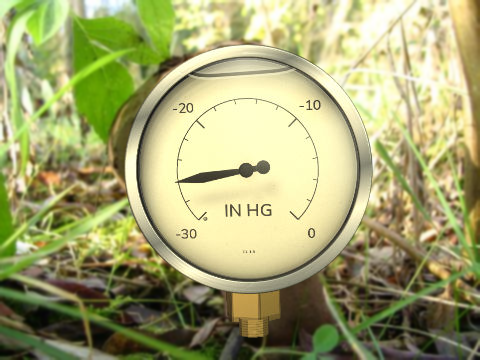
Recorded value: -26 inHg
